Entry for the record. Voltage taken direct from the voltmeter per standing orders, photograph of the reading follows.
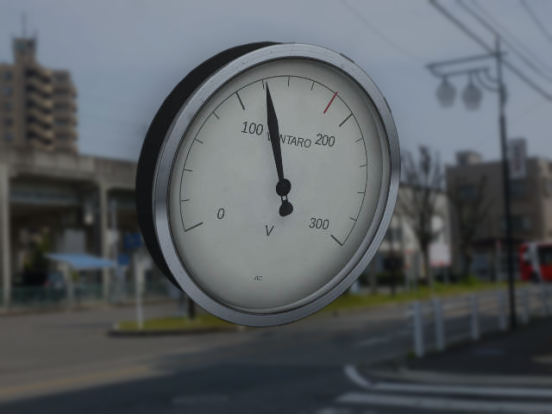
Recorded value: 120 V
